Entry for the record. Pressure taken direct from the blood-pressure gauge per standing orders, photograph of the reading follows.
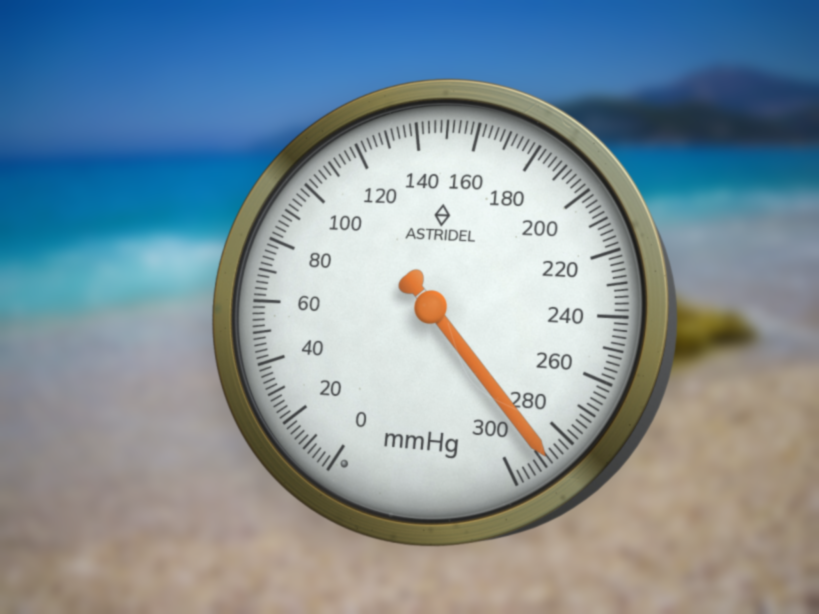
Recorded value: 288 mmHg
